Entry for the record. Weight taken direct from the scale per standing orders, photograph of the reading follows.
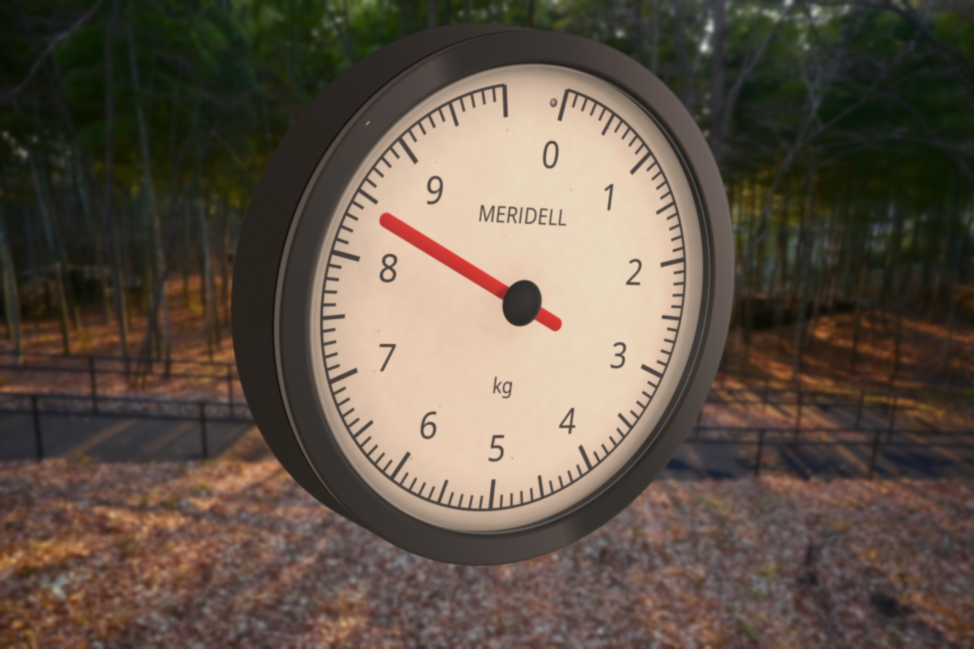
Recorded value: 8.4 kg
